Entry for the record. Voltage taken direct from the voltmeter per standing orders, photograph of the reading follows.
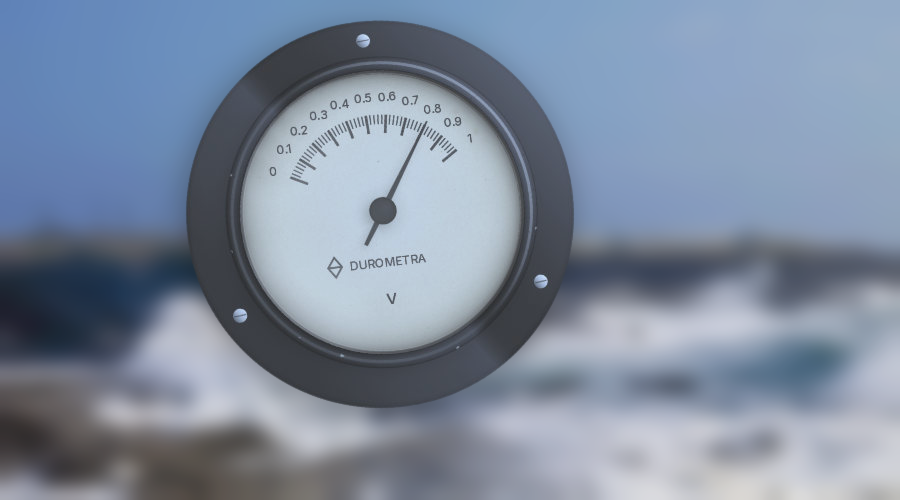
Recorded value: 0.8 V
